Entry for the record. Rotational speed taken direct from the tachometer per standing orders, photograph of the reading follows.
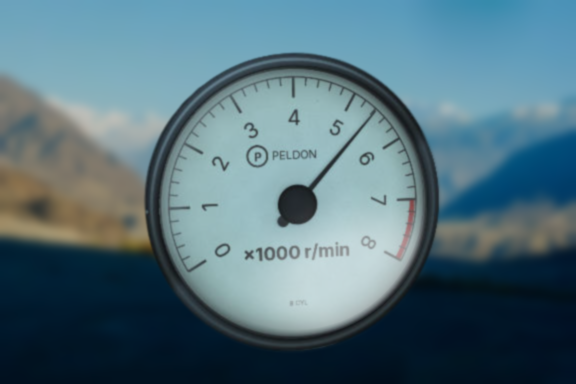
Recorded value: 5400 rpm
